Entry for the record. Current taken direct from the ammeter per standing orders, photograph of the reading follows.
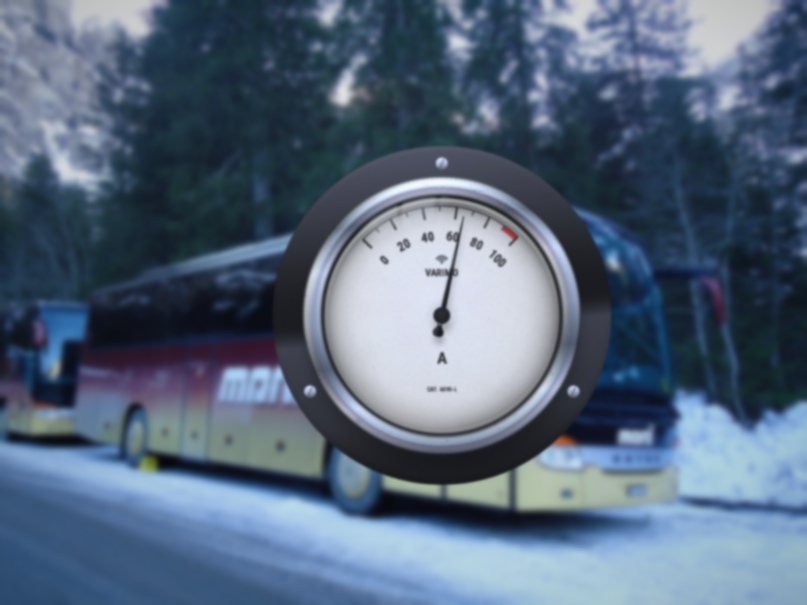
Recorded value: 65 A
